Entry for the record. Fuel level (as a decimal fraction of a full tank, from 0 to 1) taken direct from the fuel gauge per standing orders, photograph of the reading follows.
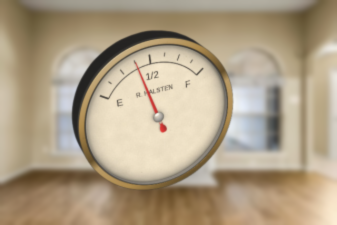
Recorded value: 0.375
